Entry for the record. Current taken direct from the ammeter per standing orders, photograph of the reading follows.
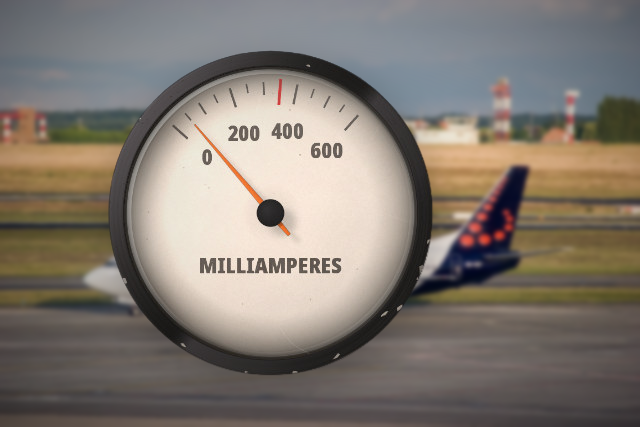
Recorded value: 50 mA
